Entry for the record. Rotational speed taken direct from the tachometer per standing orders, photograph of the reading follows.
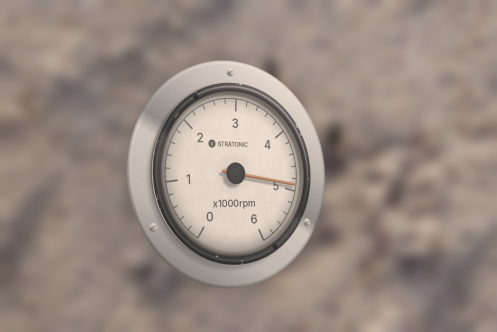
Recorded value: 4900 rpm
